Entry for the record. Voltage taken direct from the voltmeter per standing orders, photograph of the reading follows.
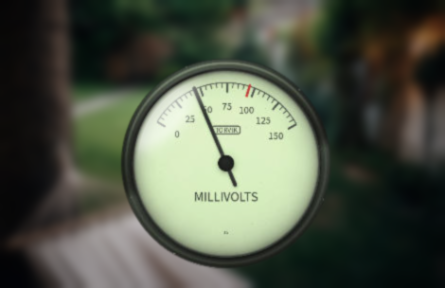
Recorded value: 45 mV
